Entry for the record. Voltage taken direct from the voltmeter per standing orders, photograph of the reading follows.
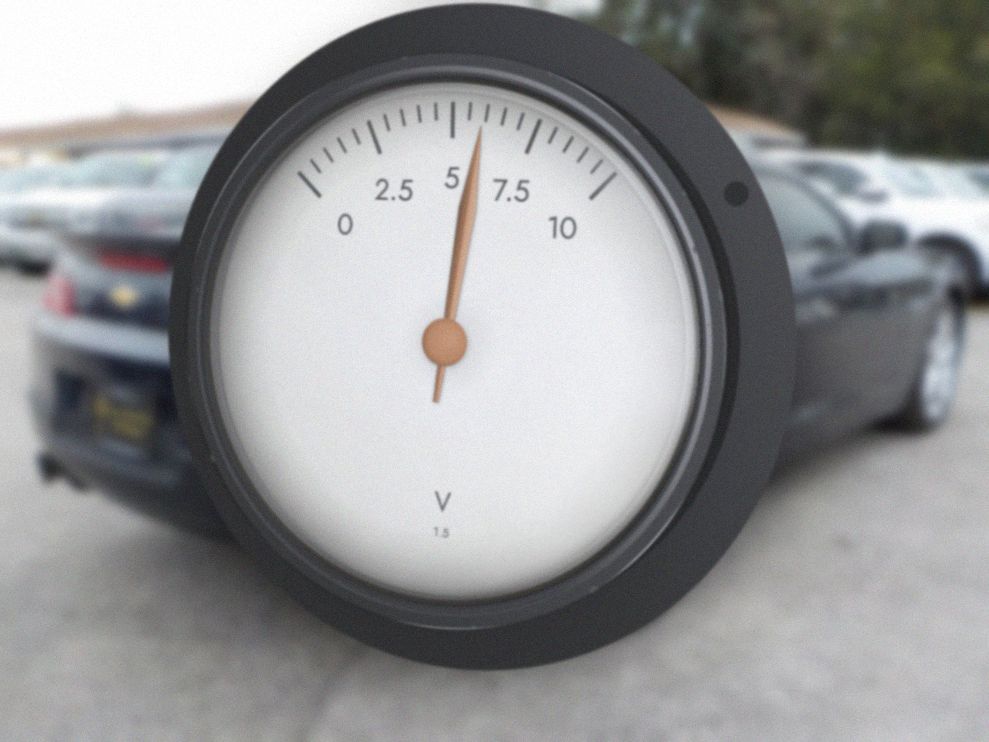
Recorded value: 6 V
